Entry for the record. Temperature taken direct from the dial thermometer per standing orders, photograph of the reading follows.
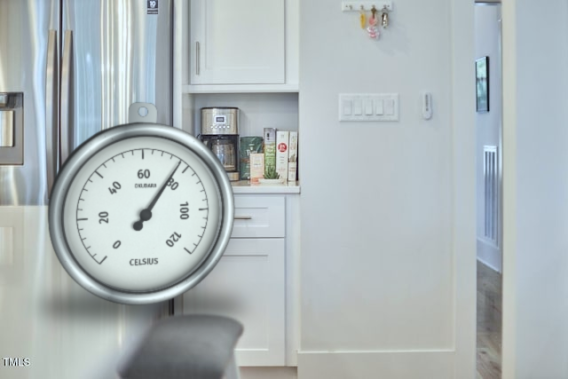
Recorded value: 76 °C
